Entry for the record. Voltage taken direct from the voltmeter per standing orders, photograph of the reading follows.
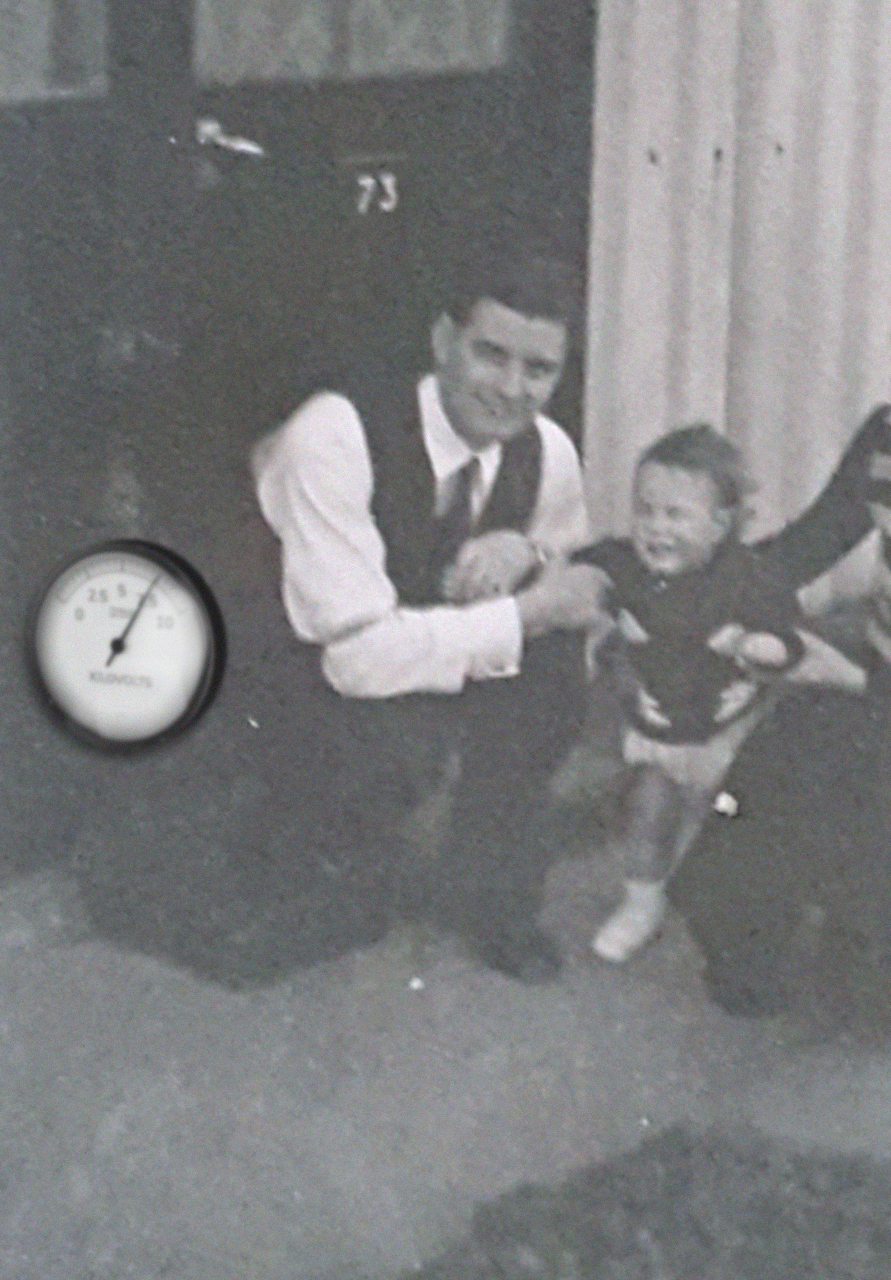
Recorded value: 7.5 kV
